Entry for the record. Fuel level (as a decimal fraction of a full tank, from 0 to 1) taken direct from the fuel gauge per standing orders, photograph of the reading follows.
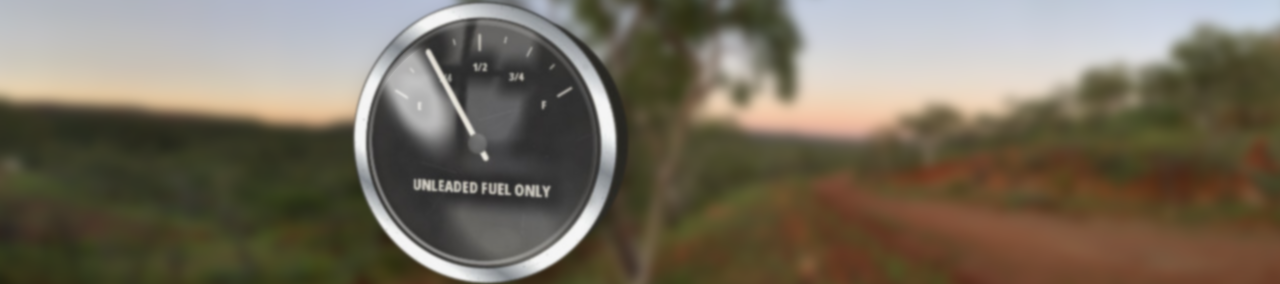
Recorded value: 0.25
